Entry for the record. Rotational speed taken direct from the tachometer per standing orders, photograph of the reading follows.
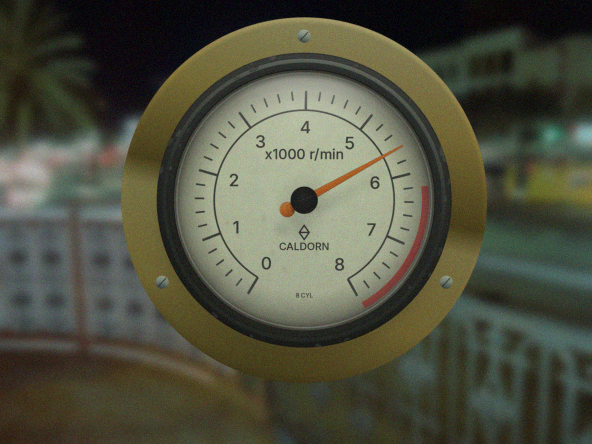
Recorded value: 5600 rpm
